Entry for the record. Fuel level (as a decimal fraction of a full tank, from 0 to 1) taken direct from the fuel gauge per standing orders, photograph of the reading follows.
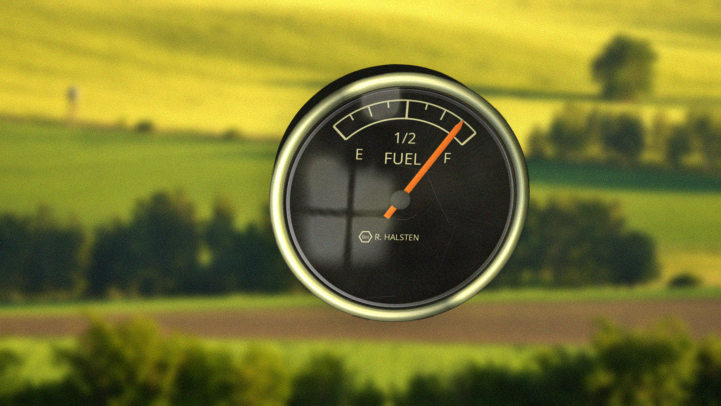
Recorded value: 0.875
